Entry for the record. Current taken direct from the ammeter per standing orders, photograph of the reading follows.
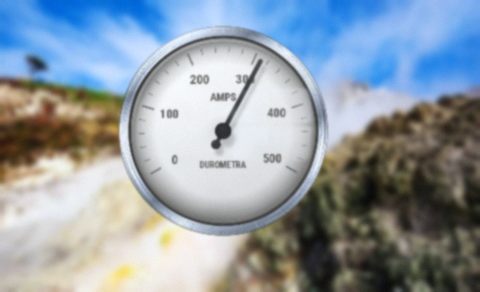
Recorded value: 310 A
